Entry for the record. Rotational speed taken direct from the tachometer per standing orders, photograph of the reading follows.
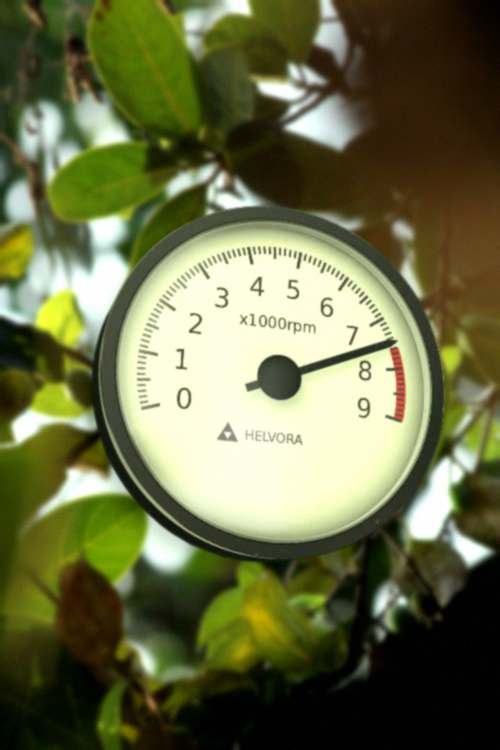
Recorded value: 7500 rpm
